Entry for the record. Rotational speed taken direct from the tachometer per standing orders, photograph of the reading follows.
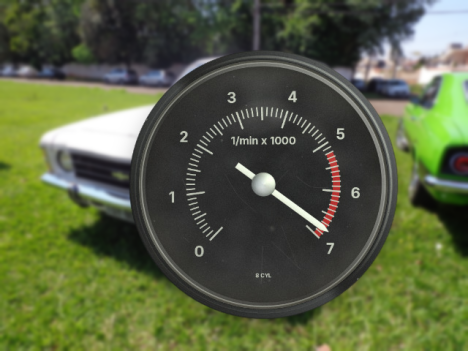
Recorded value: 6800 rpm
